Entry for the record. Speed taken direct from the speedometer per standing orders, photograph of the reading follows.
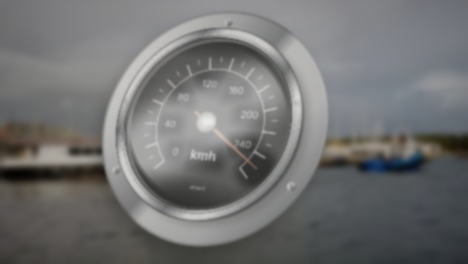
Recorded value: 250 km/h
